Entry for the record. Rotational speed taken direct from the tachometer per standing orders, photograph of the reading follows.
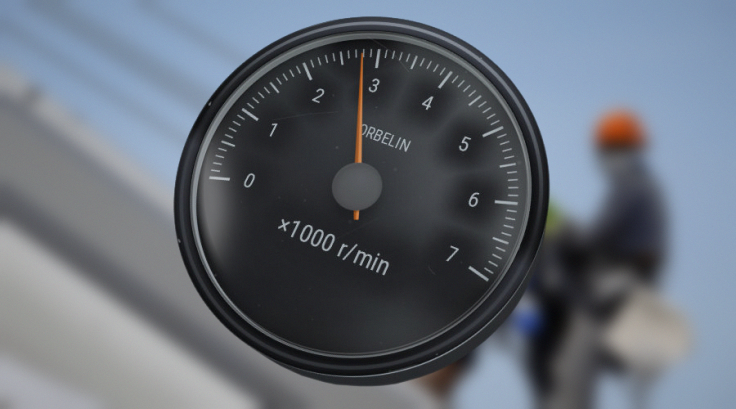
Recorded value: 2800 rpm
